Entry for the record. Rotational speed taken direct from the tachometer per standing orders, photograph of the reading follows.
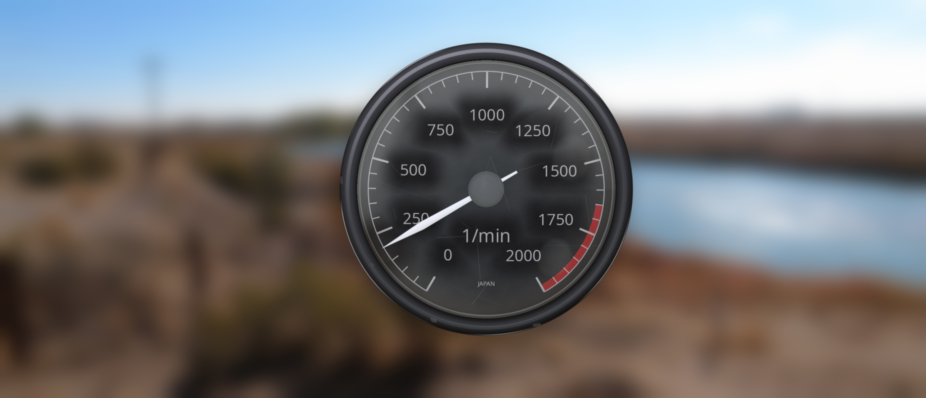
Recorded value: 200 rpm
